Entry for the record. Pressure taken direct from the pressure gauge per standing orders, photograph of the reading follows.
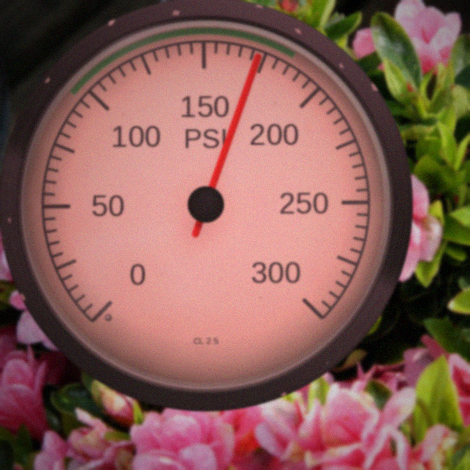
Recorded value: 172.5 psi
